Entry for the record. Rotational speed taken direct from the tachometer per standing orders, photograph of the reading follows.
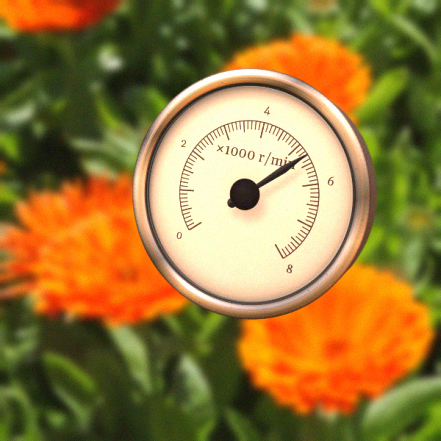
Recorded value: 5300 rpm
